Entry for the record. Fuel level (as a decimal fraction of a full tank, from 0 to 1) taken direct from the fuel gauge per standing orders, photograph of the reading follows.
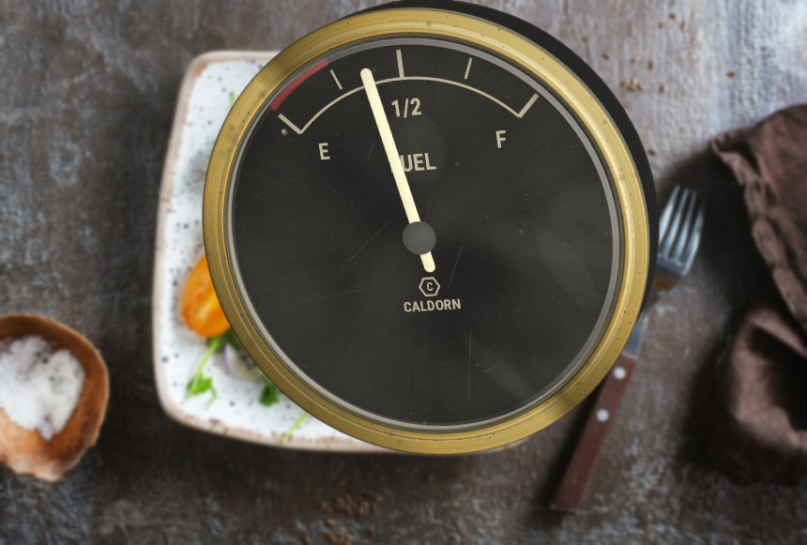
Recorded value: 0.375
